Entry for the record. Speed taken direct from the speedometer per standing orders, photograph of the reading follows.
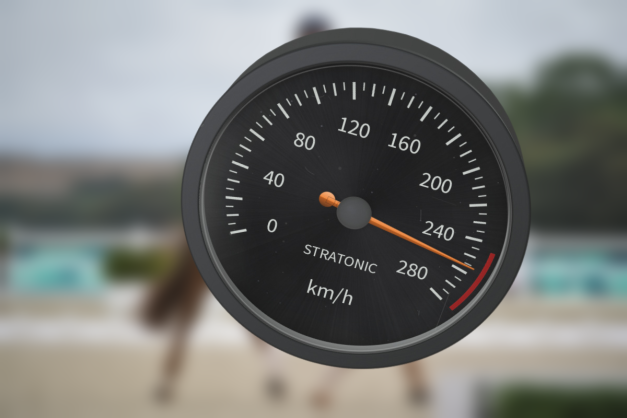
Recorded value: 255 km/h
